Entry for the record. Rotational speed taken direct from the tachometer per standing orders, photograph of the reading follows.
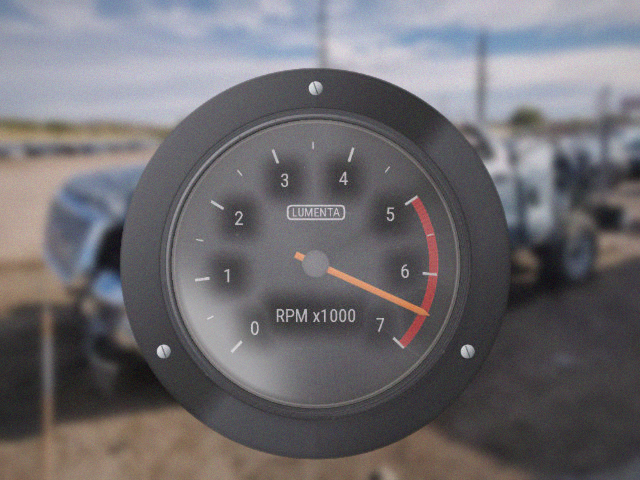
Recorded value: 6500 rpm
